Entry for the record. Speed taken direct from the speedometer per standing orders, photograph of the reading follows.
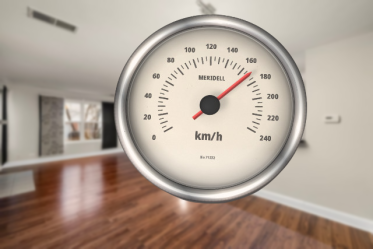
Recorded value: 170 km/h
